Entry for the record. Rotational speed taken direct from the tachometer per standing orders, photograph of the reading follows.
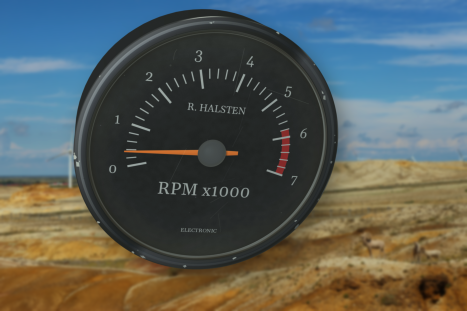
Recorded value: 400 rpm
